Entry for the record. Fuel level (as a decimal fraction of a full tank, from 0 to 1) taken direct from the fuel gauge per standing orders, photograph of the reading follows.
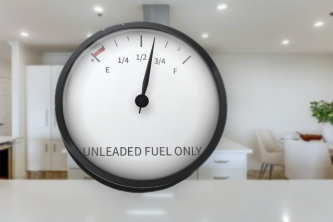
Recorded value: 0.625
